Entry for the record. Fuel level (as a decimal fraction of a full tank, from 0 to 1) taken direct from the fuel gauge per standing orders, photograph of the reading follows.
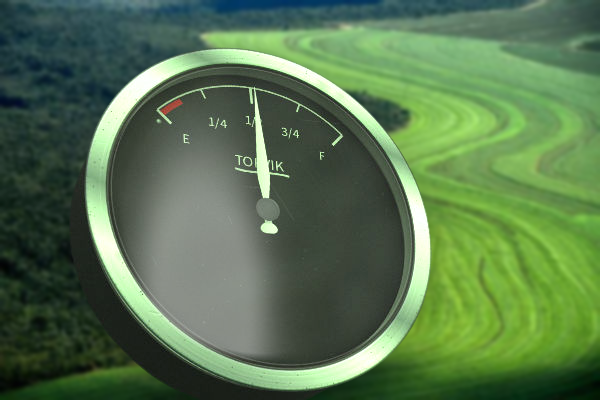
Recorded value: 0.5
